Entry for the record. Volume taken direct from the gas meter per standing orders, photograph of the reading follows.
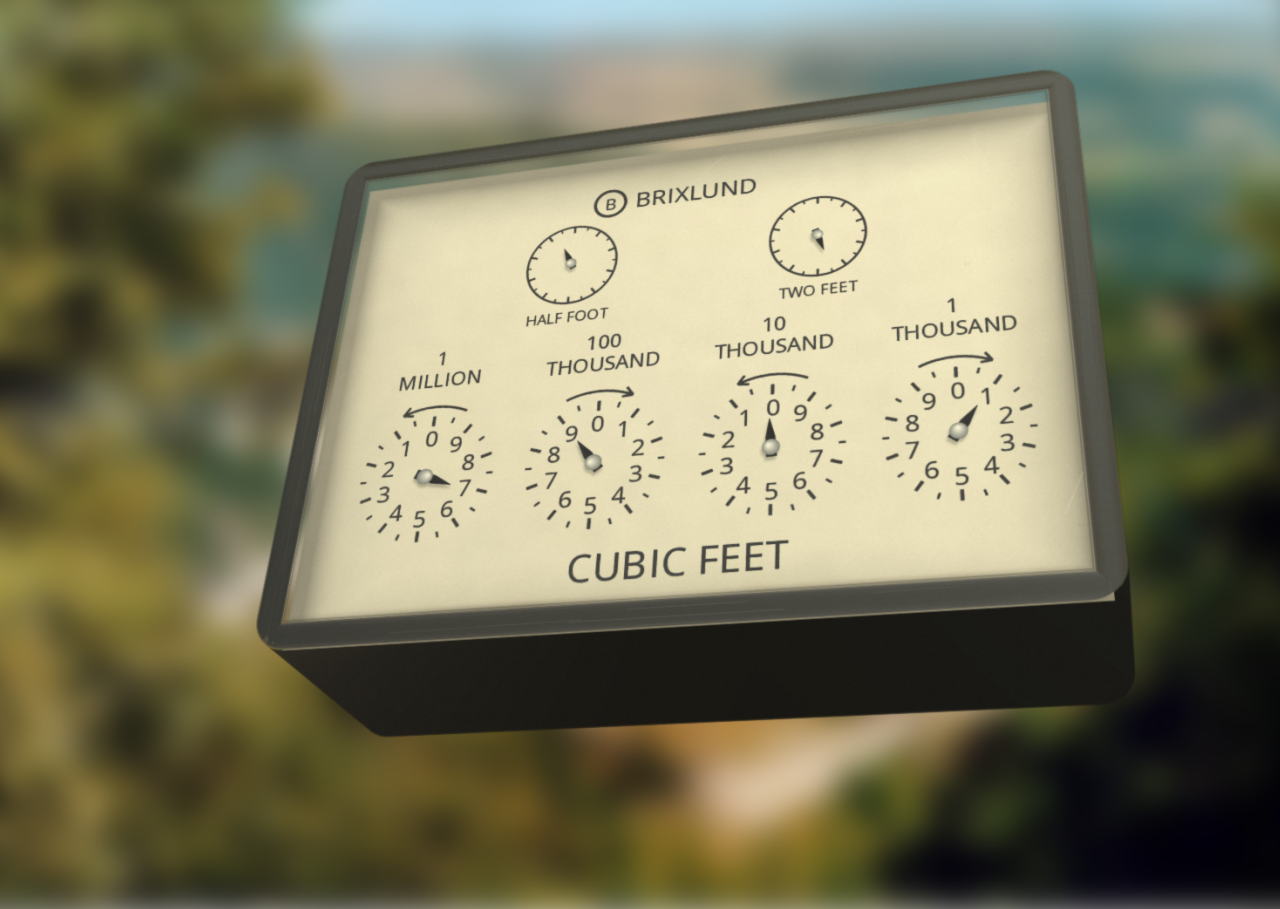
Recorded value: 690100 ft³
